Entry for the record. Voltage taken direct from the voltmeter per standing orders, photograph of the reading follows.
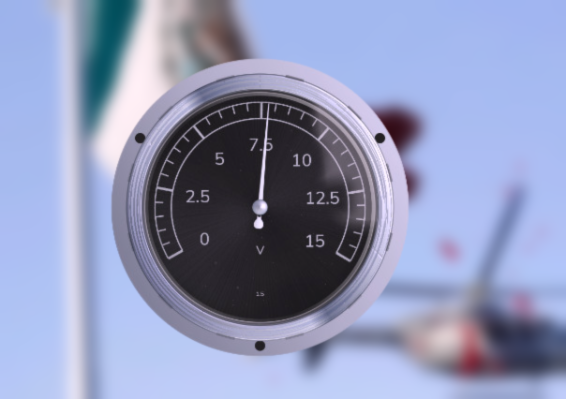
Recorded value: 7.75 V
